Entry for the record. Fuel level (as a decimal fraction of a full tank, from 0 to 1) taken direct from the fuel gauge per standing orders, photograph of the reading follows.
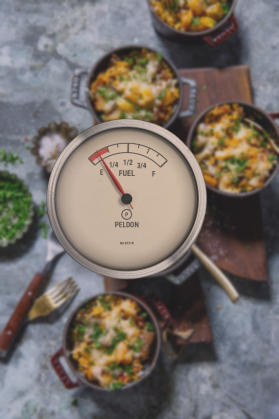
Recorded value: 0.125
